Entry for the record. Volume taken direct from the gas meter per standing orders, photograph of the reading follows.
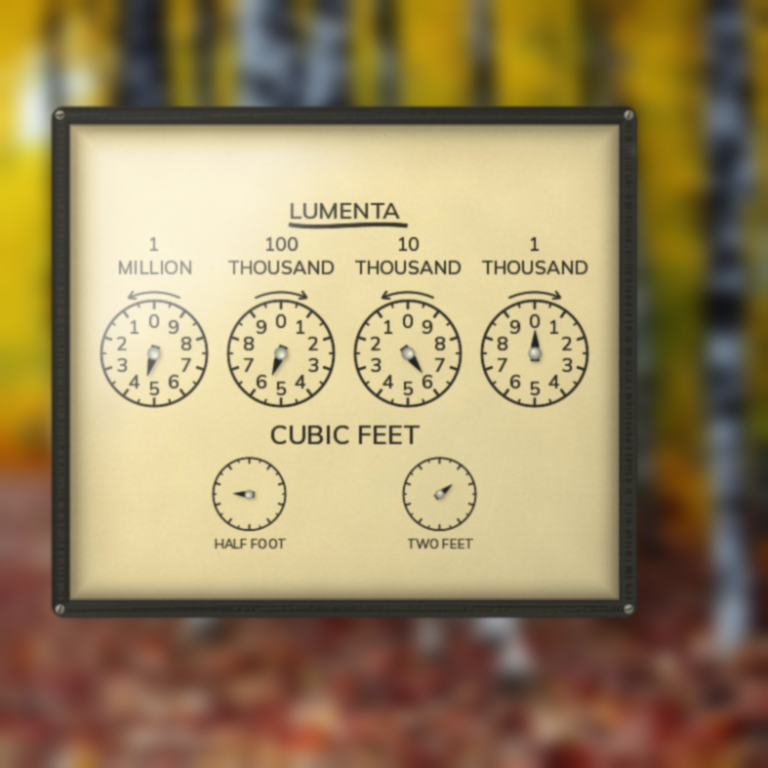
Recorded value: 456000 ft³
